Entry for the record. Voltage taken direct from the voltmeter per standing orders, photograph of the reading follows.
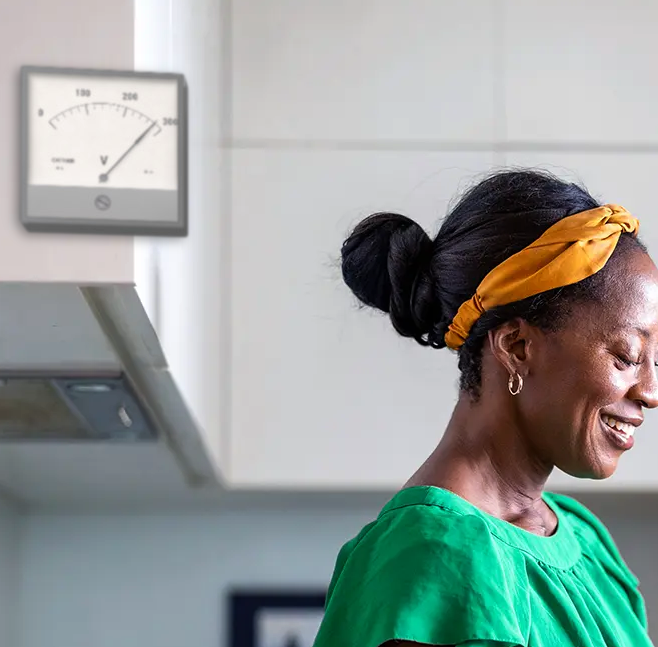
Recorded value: 280 V
